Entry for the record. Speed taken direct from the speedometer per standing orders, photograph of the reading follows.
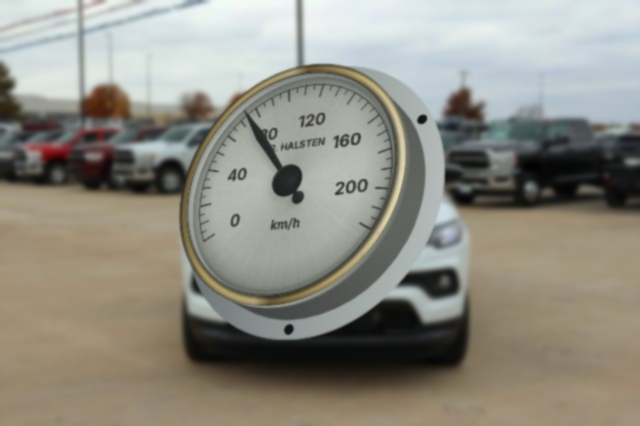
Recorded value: 75 km/h
